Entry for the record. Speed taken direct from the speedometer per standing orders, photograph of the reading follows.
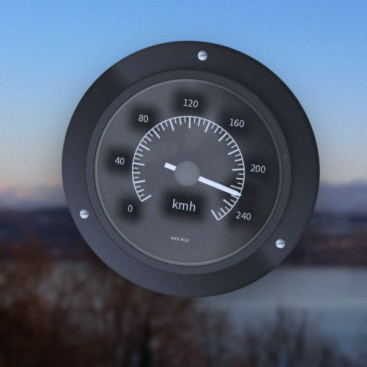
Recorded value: 225 km/h
